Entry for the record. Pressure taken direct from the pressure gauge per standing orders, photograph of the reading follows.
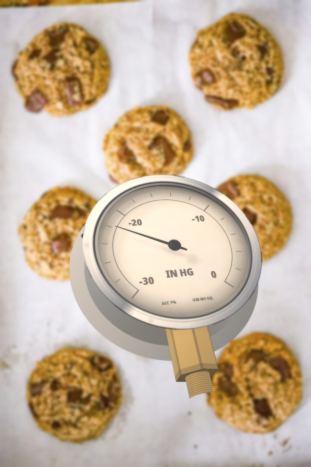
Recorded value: -22 inHg
